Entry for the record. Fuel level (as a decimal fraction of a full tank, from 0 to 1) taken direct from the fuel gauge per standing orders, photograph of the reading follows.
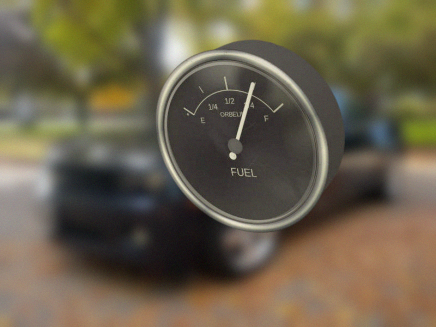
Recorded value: 0.75
